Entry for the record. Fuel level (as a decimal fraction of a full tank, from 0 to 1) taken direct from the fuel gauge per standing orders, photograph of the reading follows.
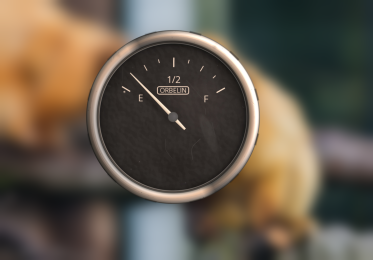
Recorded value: 0.125
